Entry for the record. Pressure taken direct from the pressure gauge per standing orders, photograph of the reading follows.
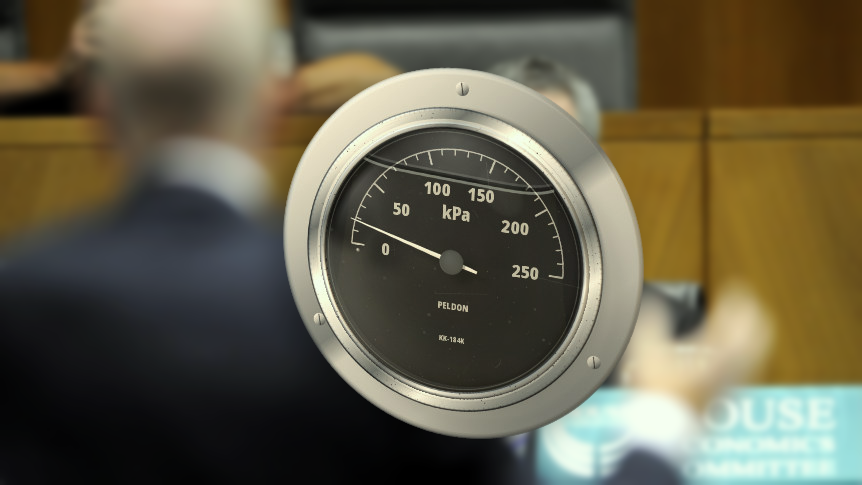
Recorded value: 20 kPa
